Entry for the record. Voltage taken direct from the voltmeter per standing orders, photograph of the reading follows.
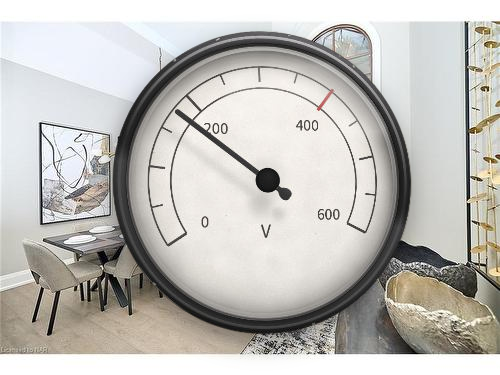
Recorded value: 175 V
